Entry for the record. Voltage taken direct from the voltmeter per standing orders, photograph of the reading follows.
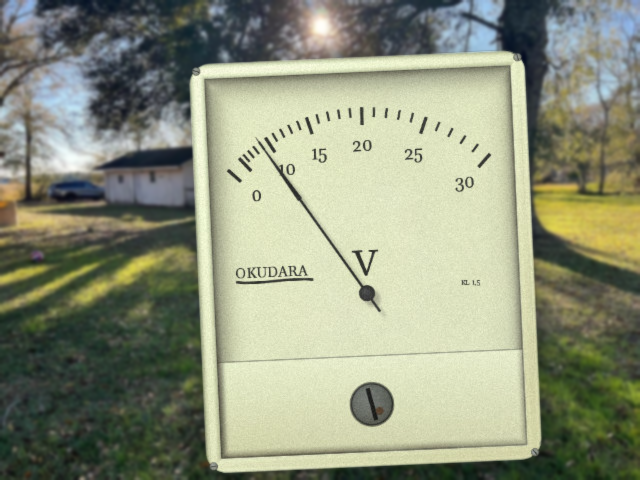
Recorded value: 9 V
